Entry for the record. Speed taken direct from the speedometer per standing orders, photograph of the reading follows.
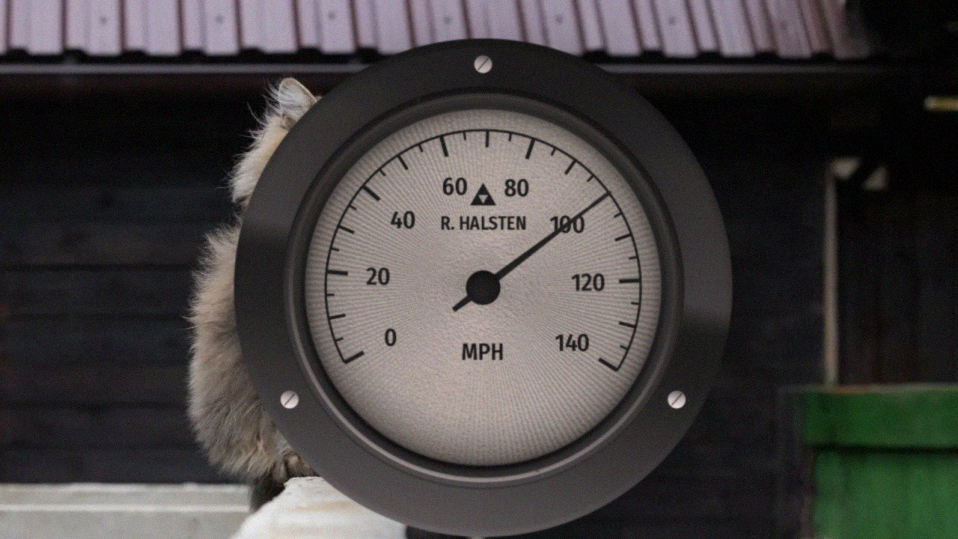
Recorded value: 100 mph
